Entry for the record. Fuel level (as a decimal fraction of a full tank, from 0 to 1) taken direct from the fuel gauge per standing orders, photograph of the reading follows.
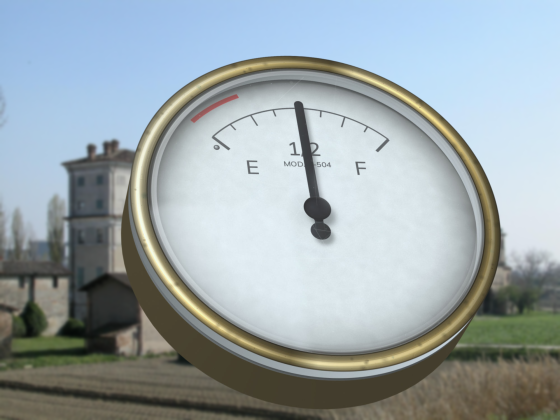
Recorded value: 0.5
